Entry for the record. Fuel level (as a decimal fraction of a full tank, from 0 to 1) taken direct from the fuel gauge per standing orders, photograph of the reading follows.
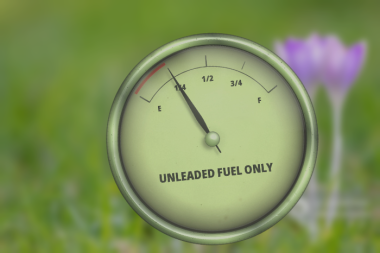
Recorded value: 0.25
